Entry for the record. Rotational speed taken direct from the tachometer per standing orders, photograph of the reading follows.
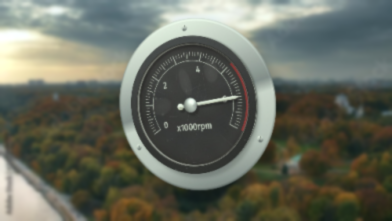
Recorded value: 6000 rpm
